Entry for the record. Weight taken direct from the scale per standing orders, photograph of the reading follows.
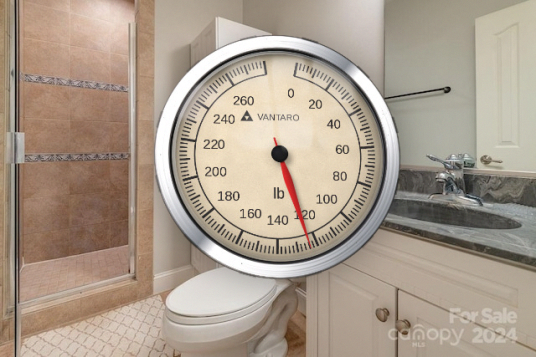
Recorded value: 124 lb
